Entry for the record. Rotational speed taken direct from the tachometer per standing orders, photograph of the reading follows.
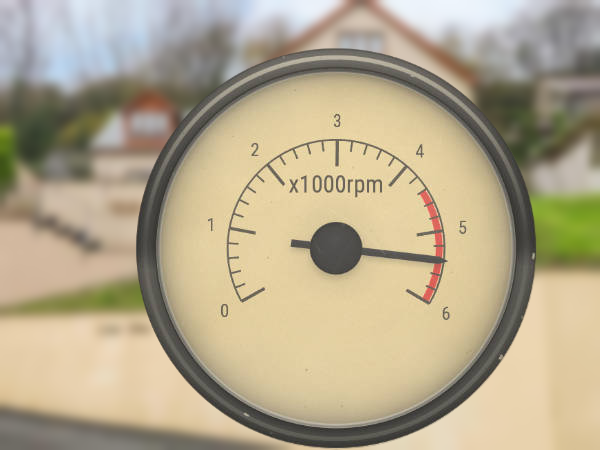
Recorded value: 5400 rpm
